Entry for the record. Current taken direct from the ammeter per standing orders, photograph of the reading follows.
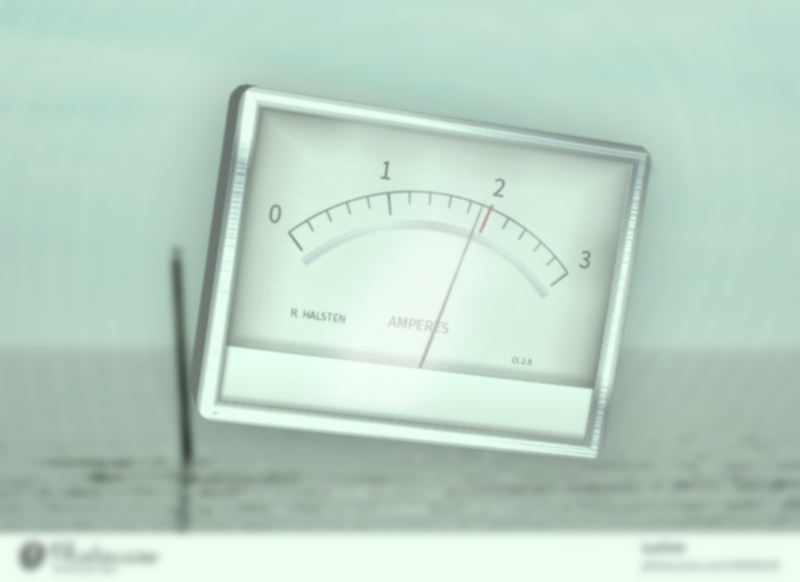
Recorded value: 1.9 A
